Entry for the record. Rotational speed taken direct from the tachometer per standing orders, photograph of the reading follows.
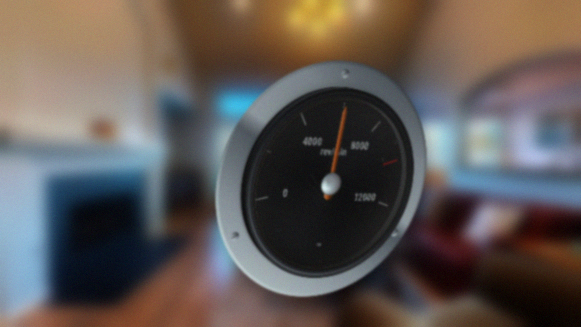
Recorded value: 6000 rpm
